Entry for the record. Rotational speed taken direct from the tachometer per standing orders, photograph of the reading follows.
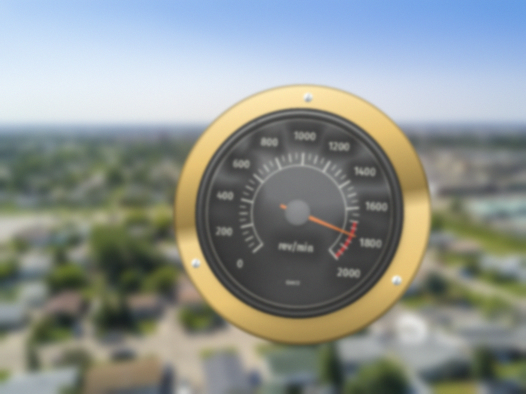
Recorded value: 1800 rpm
